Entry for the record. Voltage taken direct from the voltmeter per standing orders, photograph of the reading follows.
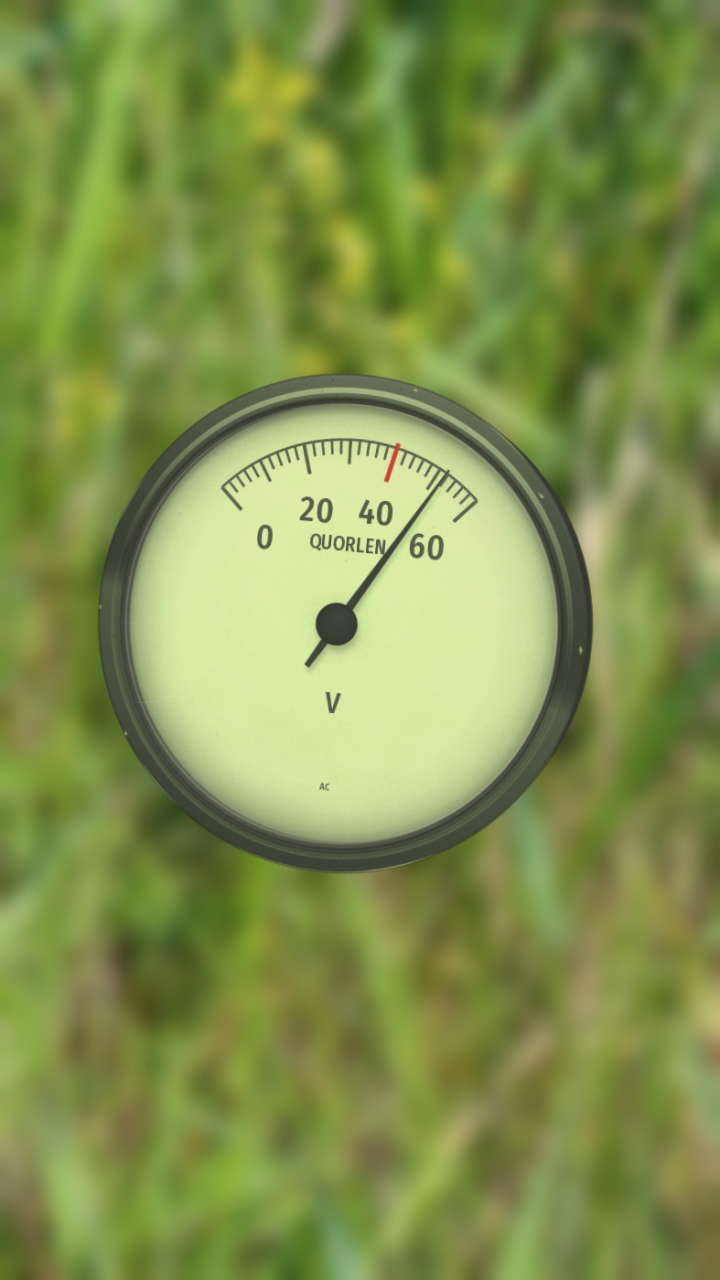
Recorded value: 52 V
